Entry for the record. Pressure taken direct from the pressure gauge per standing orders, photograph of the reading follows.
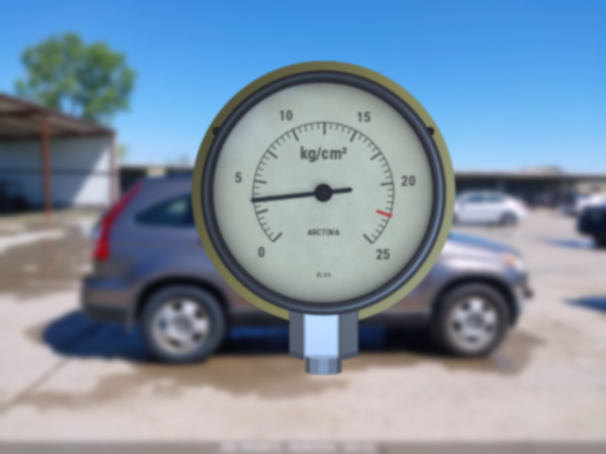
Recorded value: 3.5 kg/cm²
